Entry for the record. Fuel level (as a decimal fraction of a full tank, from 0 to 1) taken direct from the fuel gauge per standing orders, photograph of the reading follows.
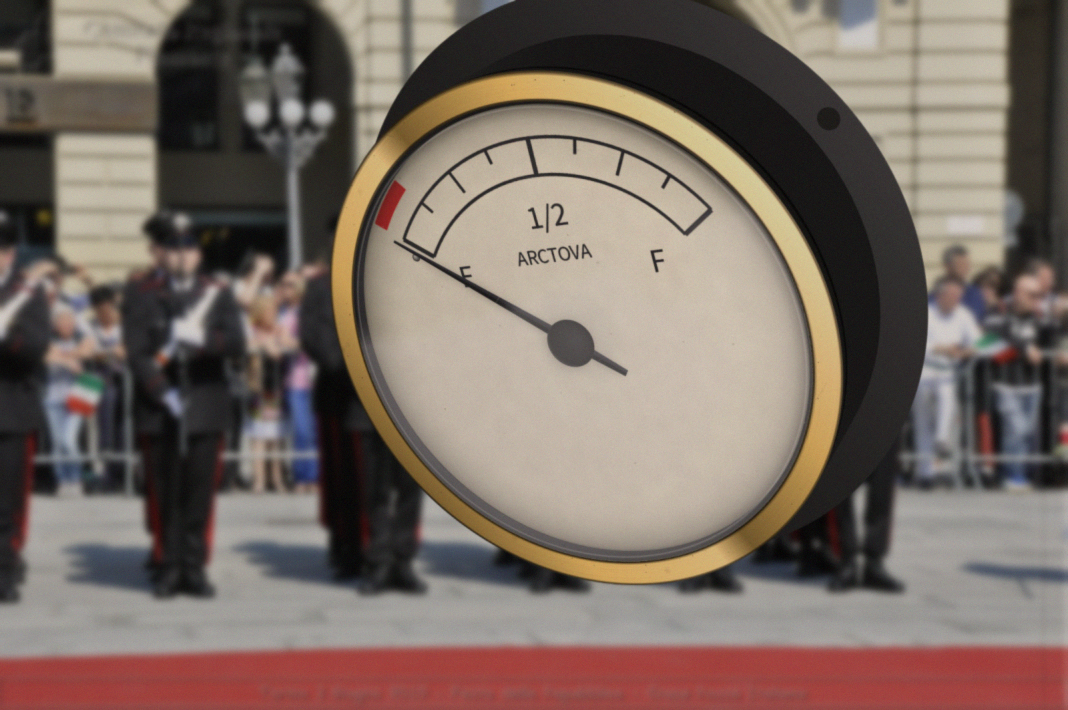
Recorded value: 0
